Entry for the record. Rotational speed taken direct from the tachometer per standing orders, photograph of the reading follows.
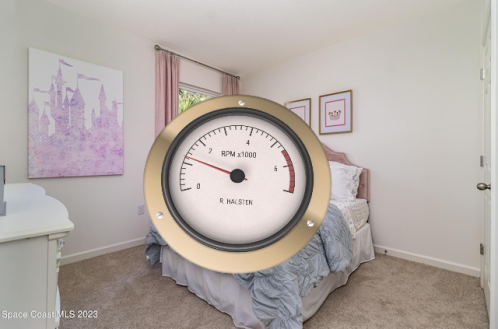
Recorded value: 1200 rpm
